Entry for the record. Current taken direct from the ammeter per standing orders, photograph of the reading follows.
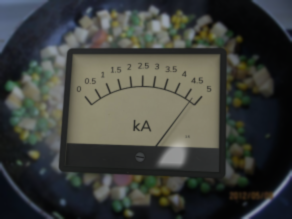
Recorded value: 4.75 kA
